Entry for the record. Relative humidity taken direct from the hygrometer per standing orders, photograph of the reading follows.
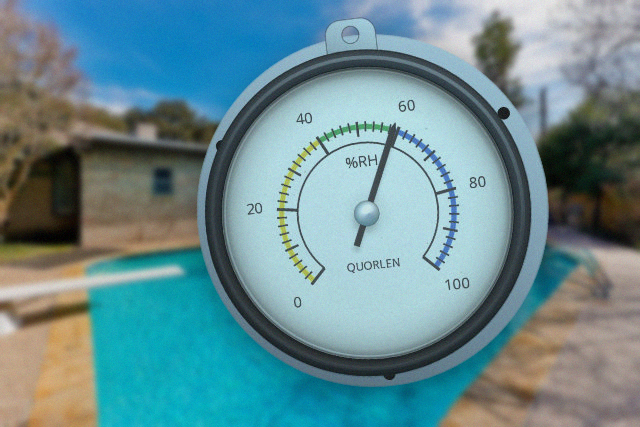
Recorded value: 59 %
